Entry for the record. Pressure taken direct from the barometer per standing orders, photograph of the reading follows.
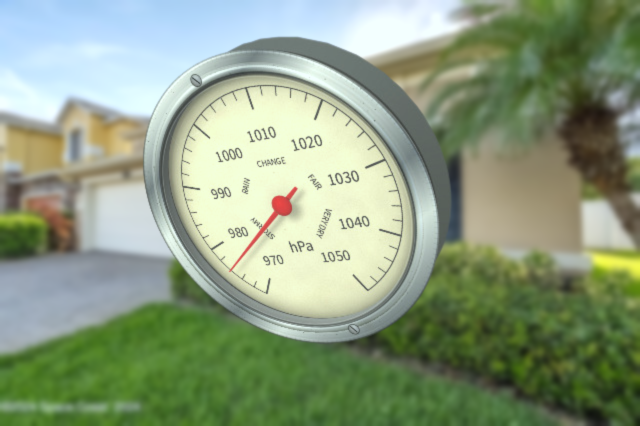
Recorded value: 976 hPa
